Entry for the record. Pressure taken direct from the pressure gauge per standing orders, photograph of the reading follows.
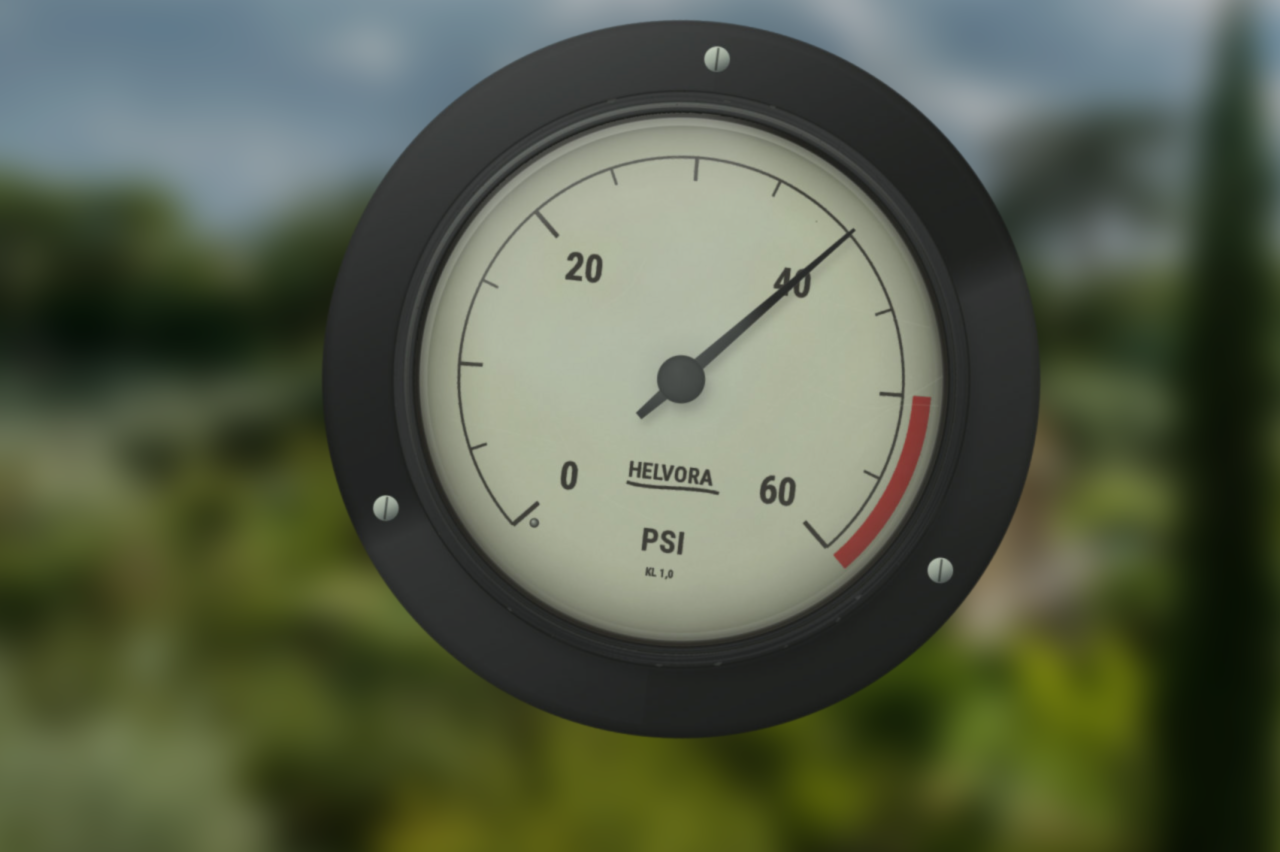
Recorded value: 40 psi
